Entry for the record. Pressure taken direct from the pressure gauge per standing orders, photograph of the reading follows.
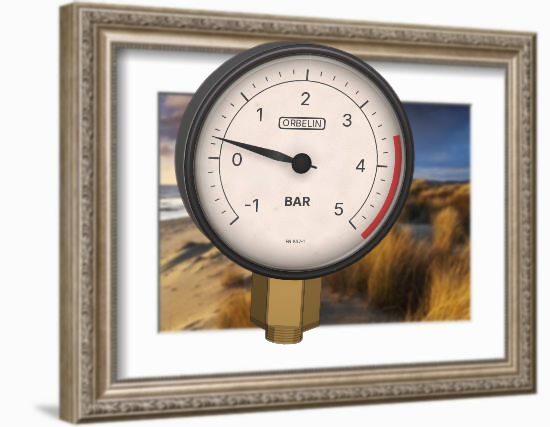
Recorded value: 0.3 bar
